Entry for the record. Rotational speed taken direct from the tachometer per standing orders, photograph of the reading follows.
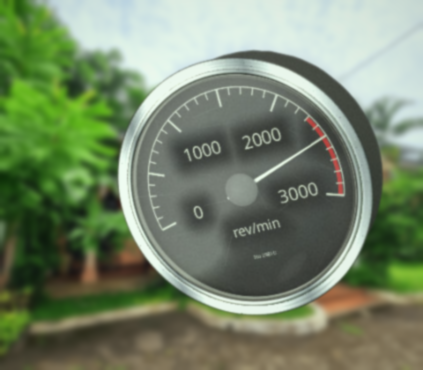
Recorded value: 2500 rpm
